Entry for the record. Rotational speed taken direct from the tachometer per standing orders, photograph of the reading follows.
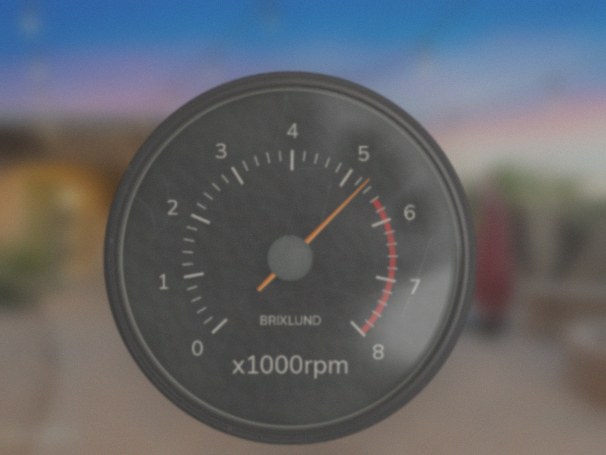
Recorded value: 5300 rpm
